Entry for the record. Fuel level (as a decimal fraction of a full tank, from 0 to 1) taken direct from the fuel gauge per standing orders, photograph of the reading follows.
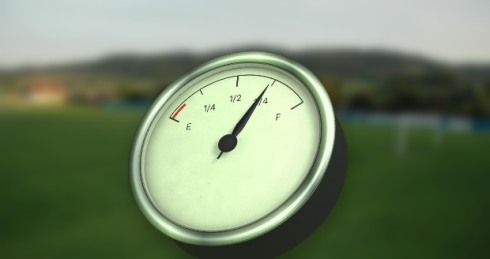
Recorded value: 0.75
